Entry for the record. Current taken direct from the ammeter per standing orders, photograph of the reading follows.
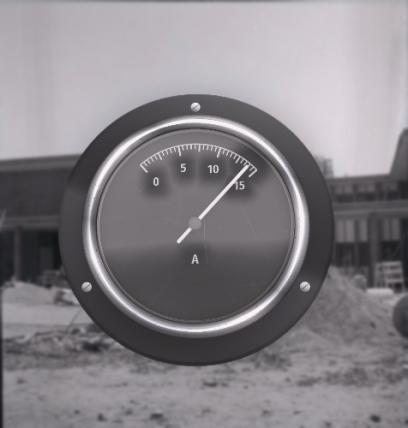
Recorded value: 14 A
